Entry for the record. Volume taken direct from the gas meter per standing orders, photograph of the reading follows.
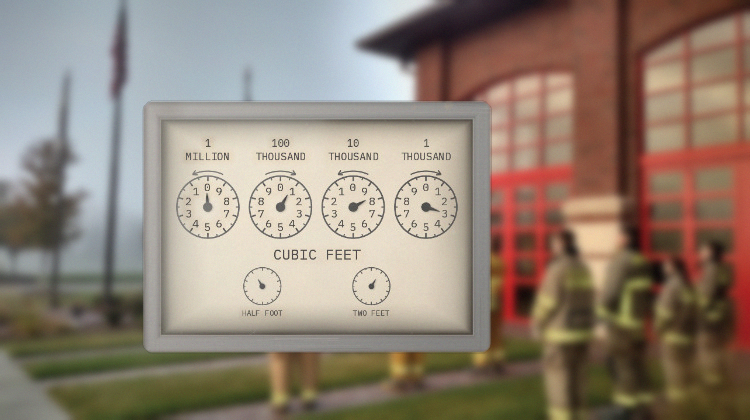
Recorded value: 8300 ft³
